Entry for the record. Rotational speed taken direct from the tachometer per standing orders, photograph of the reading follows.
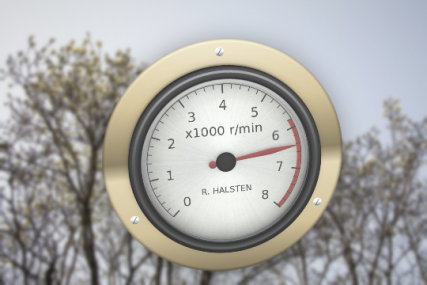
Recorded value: 6400 rpm
